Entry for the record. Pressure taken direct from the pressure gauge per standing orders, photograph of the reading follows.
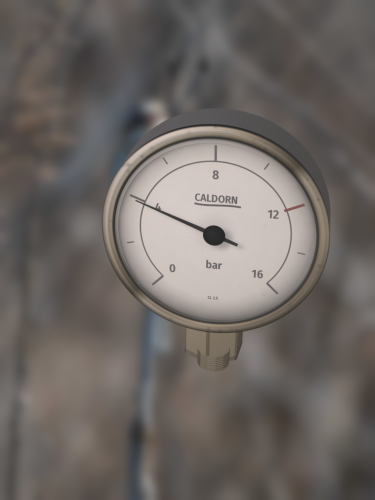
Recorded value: 4 bar
